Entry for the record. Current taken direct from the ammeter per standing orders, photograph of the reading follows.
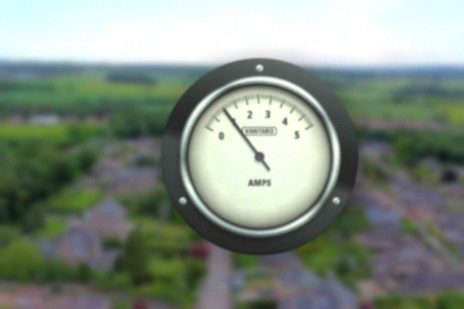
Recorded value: 1 A
